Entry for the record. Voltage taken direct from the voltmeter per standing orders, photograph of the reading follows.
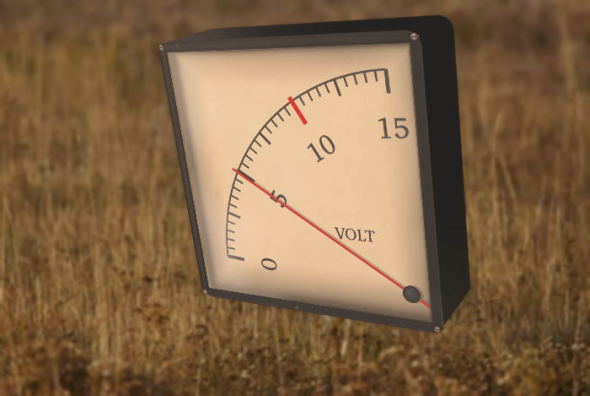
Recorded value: 5 V
